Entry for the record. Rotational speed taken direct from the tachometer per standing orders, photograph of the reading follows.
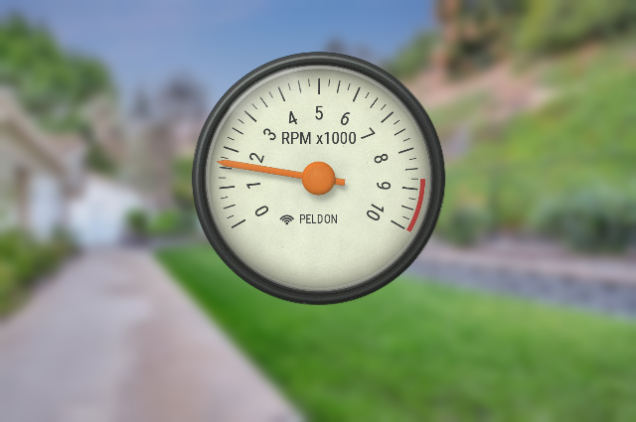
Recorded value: 1625 rpm
